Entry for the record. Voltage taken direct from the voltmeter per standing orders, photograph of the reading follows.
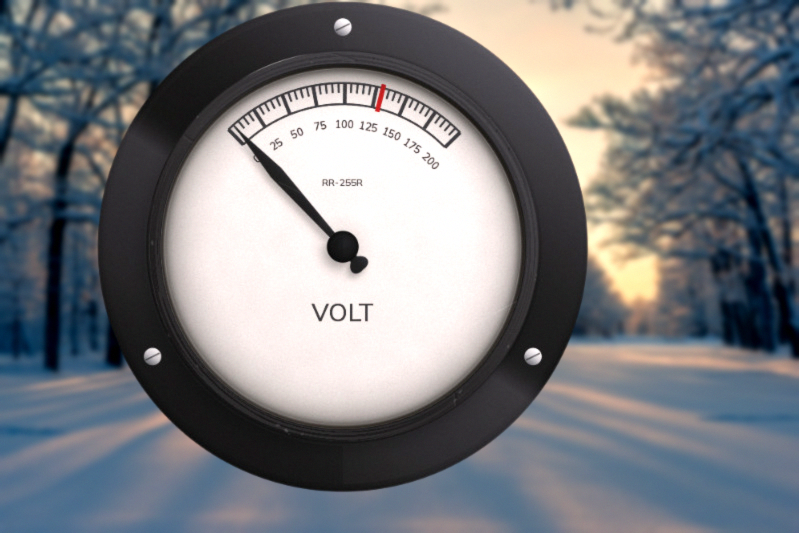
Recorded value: 5 V
